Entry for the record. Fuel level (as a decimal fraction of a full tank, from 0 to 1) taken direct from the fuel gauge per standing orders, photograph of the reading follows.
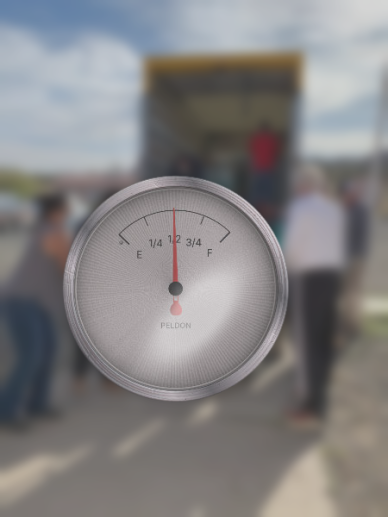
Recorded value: 0.5
